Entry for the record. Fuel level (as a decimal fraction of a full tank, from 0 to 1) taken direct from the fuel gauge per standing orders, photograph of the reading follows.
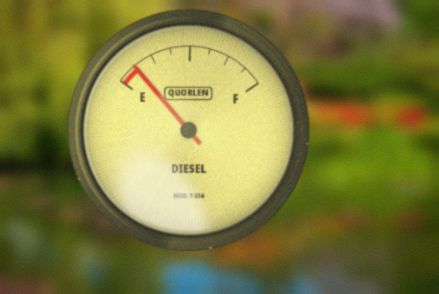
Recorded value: 0.125
